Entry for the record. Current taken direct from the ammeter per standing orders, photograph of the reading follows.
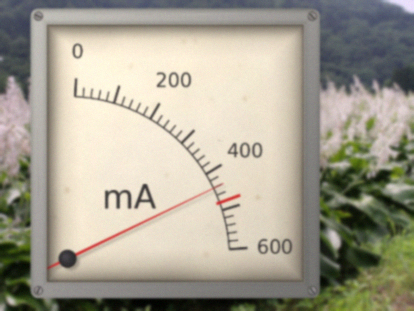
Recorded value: 440 mA
